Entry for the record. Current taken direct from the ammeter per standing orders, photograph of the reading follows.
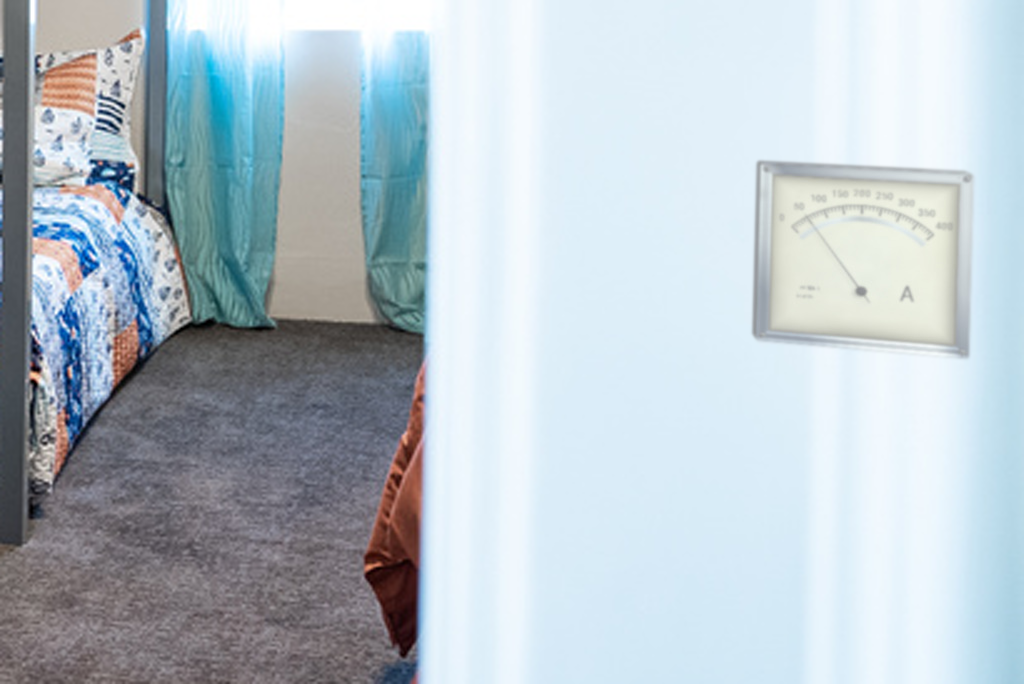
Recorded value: 50 A
